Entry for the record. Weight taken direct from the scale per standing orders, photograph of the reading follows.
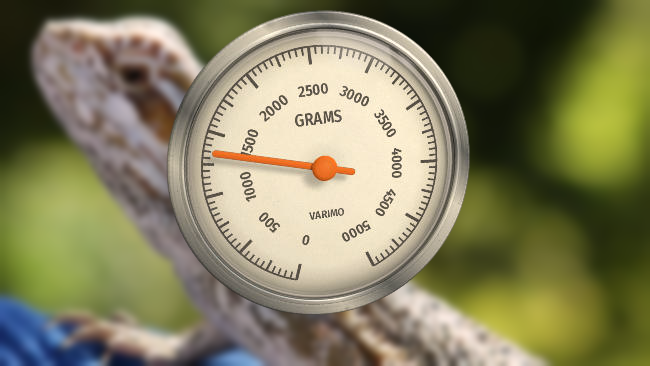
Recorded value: 1350 g
